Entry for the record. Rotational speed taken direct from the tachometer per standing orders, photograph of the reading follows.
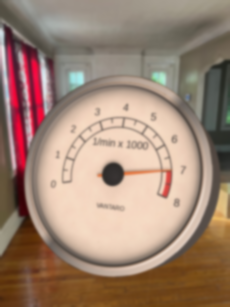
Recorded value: 7000 rpm
